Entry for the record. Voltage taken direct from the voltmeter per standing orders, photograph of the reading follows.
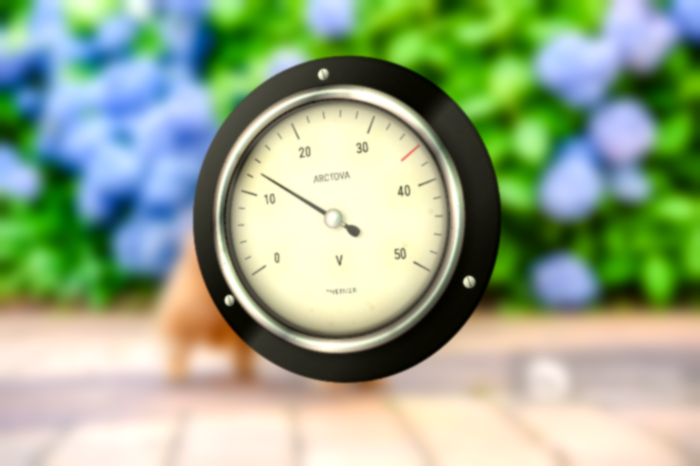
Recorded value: 13 V
